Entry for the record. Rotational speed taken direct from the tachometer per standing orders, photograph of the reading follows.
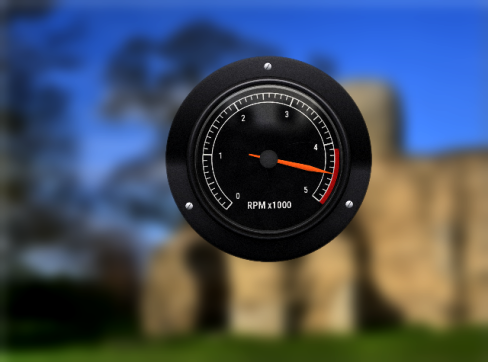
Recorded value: 4500 rpm
